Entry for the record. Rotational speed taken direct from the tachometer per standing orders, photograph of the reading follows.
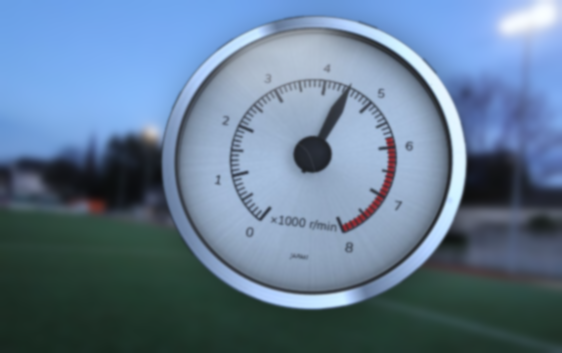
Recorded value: 4500 rpm
